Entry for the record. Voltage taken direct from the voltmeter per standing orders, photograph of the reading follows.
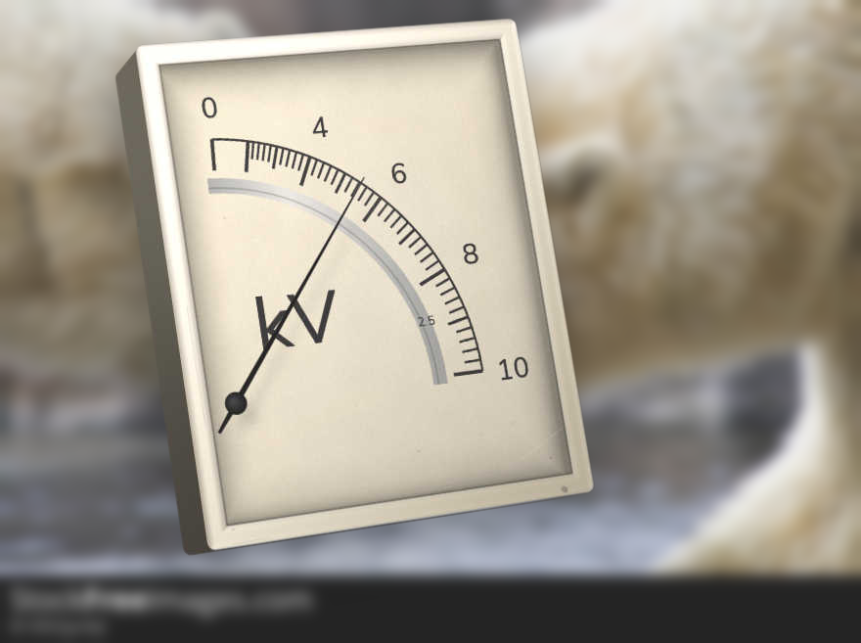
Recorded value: 5.4 kV
